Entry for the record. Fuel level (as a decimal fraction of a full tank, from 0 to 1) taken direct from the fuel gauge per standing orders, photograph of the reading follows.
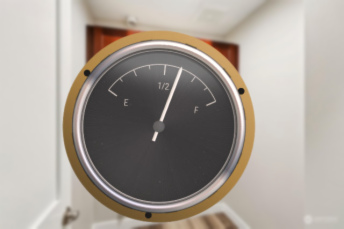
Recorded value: 0.625
